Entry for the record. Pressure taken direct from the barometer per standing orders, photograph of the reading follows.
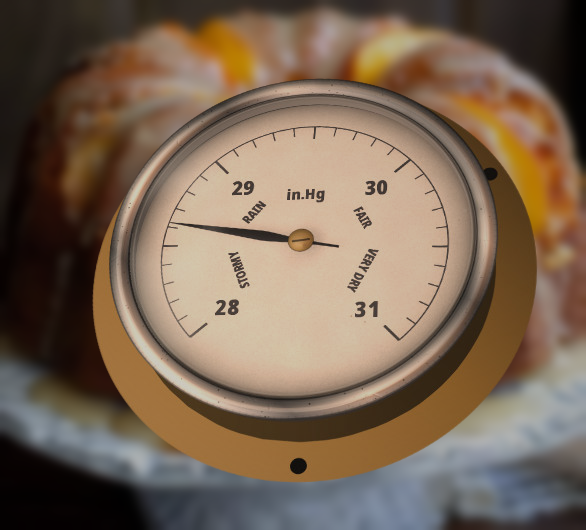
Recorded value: 28.6 inHg
